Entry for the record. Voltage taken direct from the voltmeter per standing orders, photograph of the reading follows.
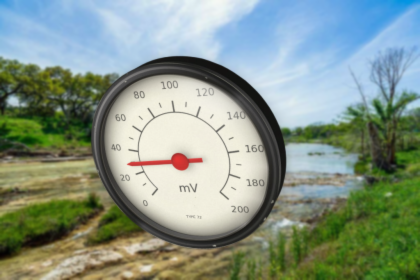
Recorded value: 30 mV
